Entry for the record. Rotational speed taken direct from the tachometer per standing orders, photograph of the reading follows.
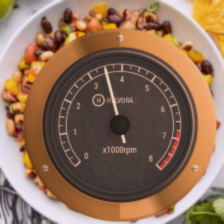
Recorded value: 3500 rpm
